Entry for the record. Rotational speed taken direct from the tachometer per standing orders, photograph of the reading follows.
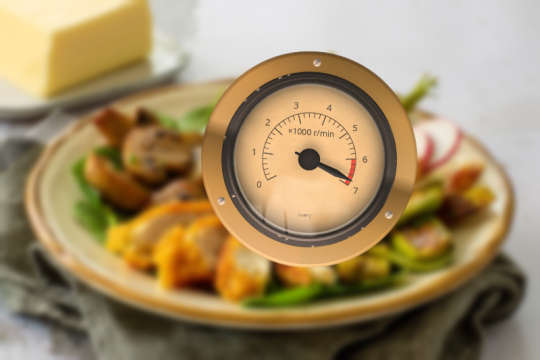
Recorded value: 6800 rpm
